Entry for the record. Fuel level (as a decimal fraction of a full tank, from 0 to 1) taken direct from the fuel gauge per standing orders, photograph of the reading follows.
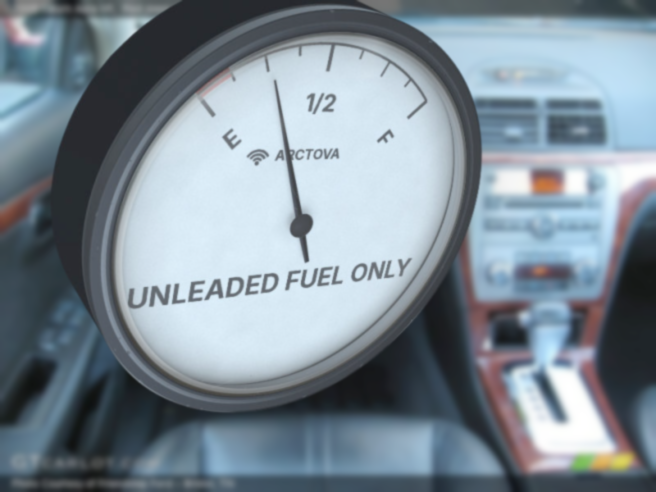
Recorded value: 0.25
